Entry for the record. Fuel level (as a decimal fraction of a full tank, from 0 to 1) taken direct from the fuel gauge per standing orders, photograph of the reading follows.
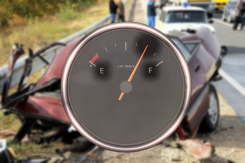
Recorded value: 0.75
